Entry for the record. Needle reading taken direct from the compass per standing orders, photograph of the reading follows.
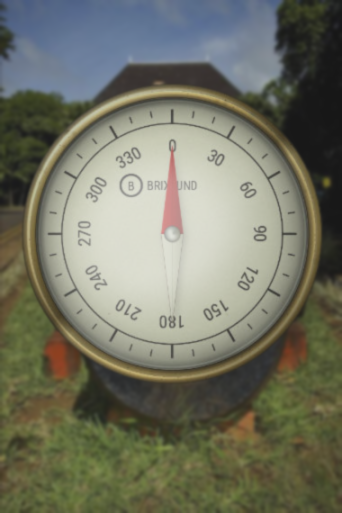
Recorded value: 0 °
